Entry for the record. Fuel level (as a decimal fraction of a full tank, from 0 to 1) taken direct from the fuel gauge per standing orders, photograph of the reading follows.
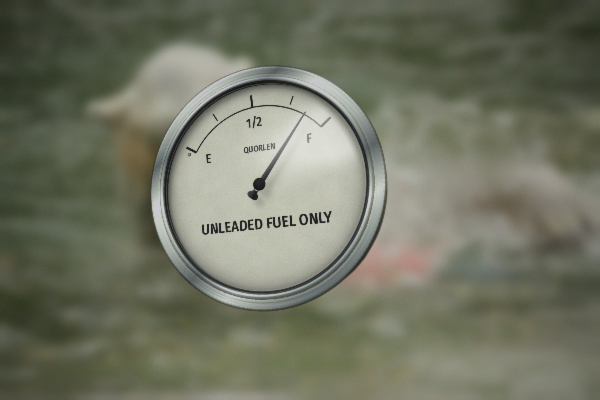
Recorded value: 0.875
